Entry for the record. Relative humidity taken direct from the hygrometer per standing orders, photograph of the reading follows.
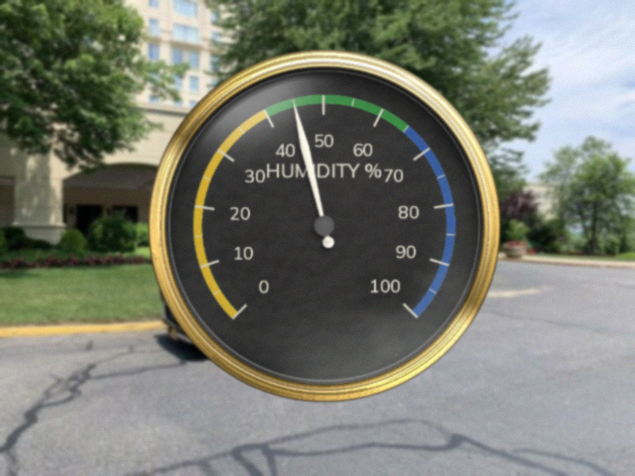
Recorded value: 45 %
